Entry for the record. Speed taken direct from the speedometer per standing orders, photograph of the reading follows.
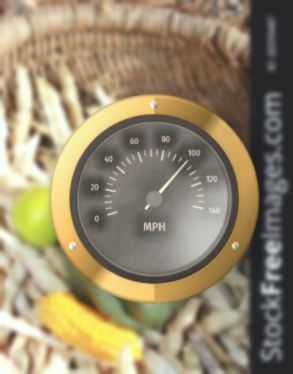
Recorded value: 100 mph
